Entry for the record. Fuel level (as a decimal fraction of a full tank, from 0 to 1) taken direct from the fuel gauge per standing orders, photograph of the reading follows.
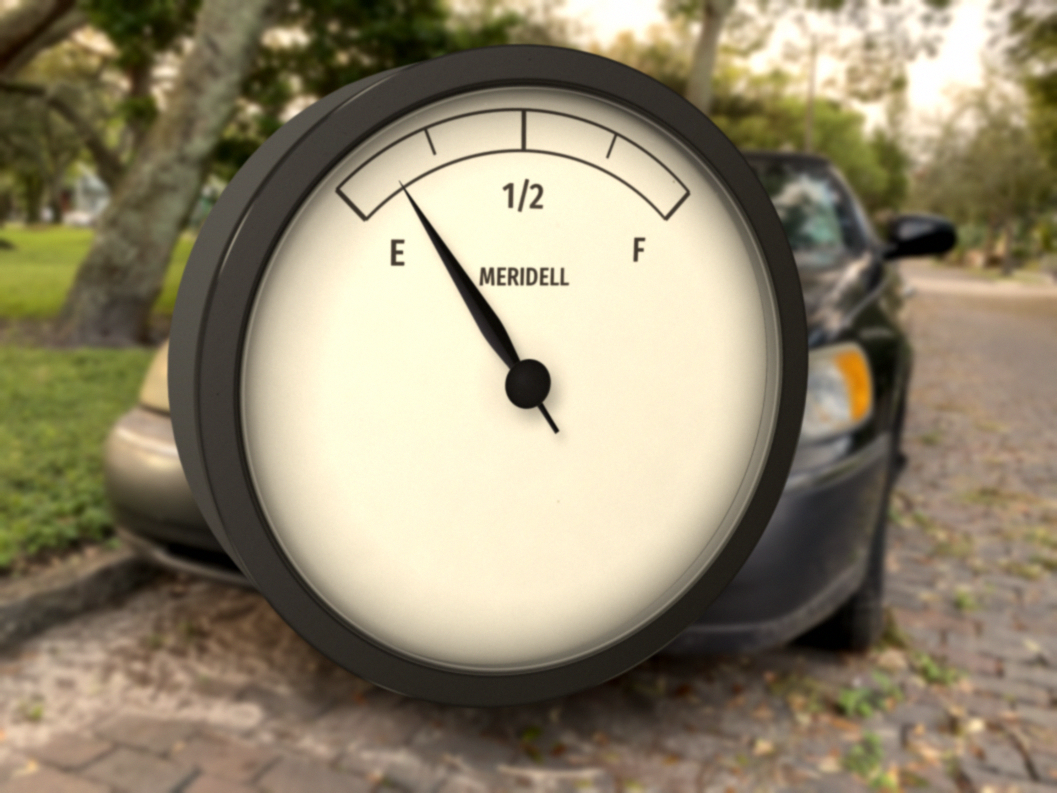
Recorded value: 0.125
